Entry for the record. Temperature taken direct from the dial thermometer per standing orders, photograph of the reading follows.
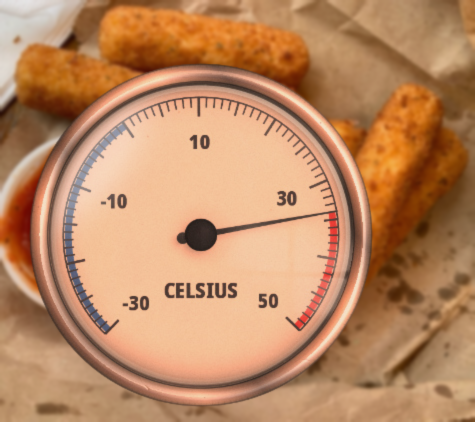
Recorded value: 34 °C
